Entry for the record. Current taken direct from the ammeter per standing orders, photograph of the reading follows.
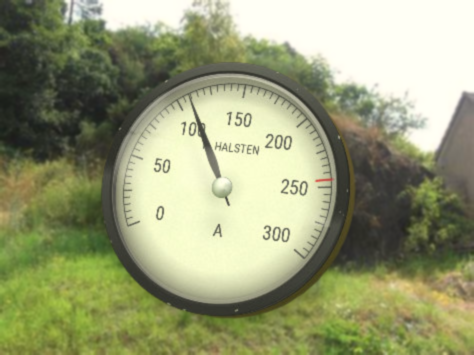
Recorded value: 110 A
